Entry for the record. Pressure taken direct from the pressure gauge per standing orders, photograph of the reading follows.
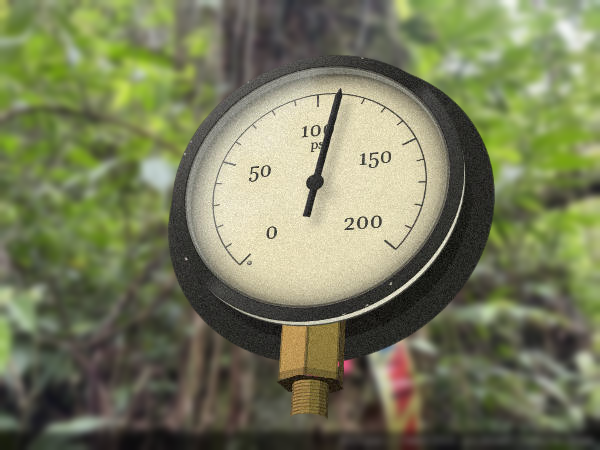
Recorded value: 110 psi
